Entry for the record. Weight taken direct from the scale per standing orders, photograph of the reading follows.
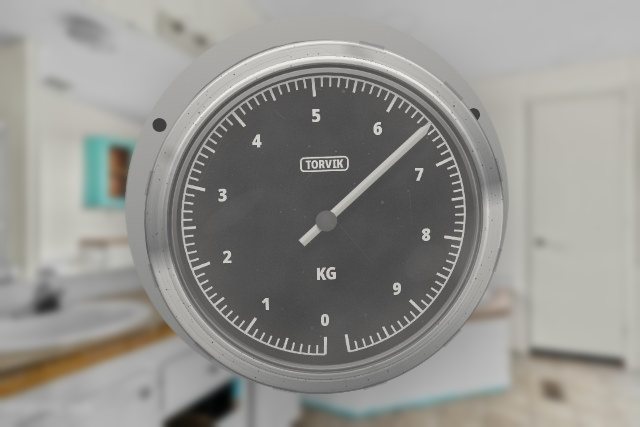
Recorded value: 6.5 kg
